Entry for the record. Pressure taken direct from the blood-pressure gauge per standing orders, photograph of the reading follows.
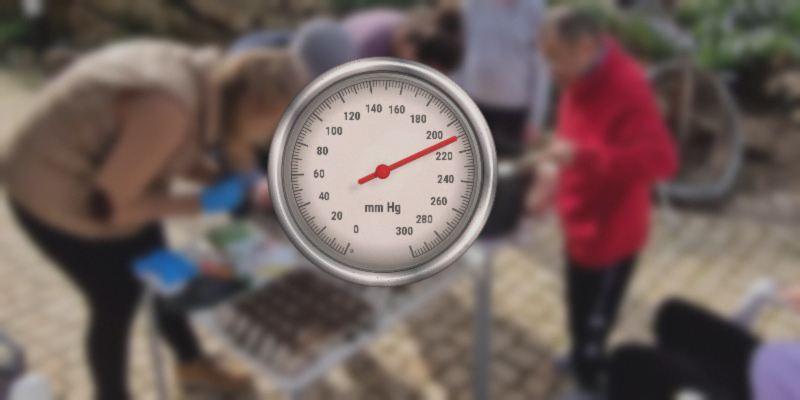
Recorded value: 210 mmHg
